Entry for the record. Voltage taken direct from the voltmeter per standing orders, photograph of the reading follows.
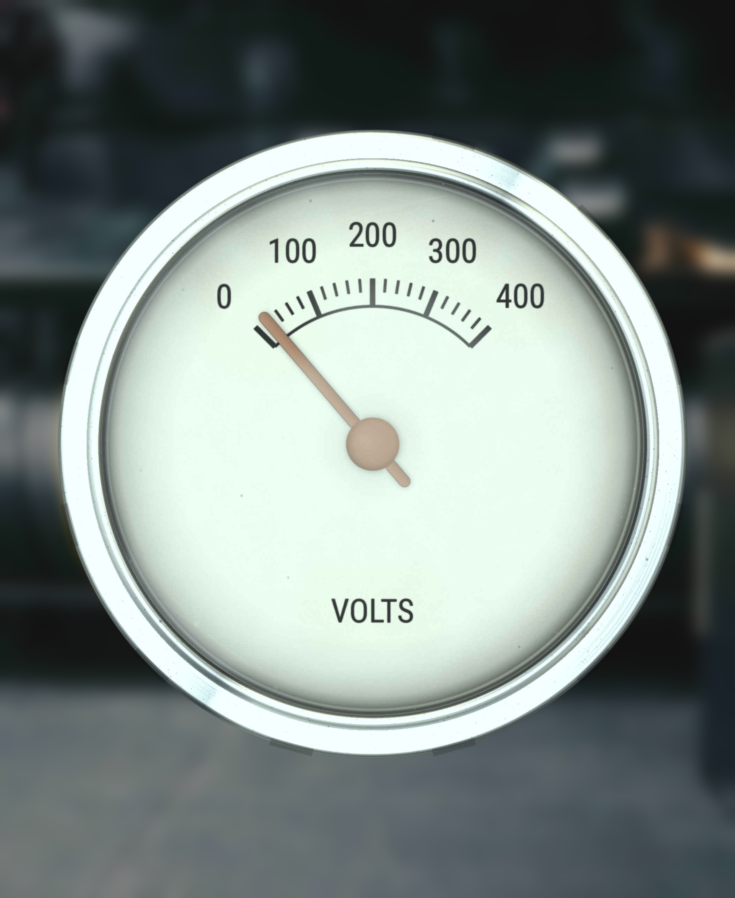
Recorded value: 20 V
